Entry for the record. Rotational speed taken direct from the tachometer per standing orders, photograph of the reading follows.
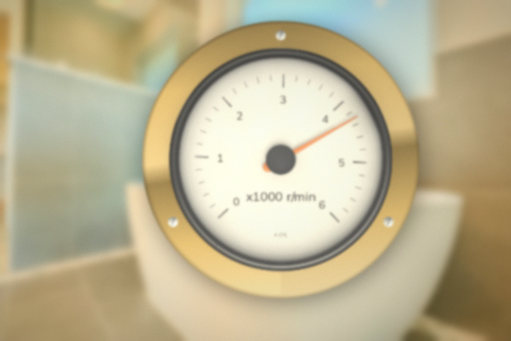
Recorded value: 4300 rpm
